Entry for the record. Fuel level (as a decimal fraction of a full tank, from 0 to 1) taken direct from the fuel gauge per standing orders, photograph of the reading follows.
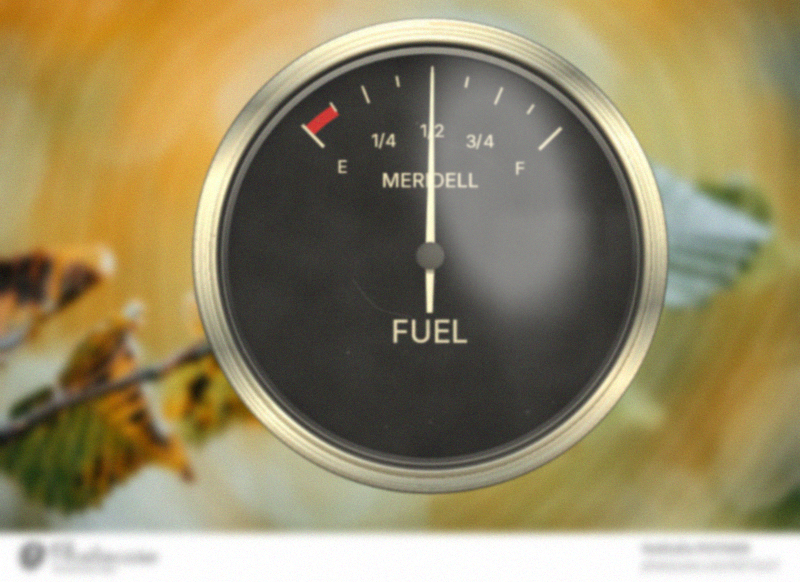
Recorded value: 0.5
